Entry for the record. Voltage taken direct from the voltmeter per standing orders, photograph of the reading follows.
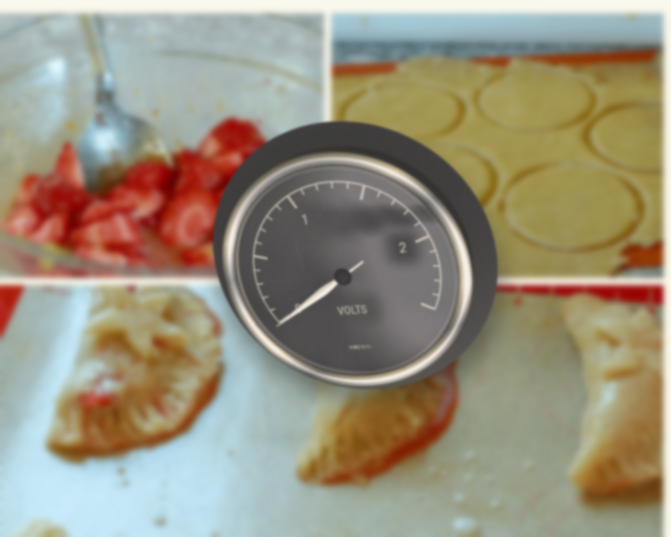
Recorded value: 0 V
